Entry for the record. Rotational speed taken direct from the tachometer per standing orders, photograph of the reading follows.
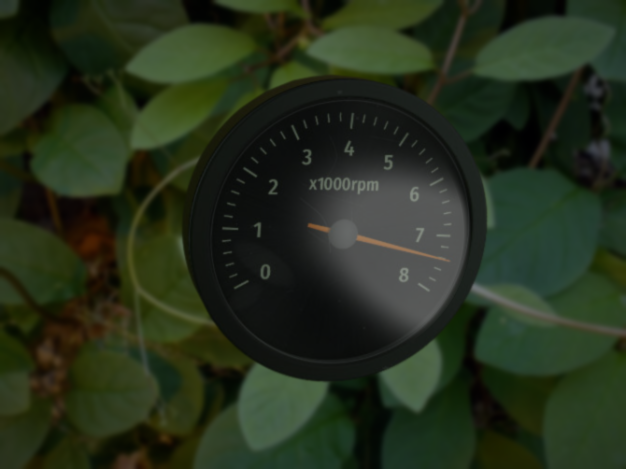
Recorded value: 7400 rpm
